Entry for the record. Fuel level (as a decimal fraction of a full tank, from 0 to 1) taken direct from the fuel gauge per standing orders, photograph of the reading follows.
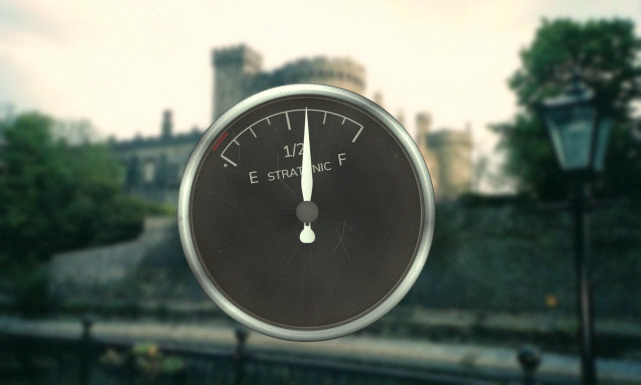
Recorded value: 0.625
